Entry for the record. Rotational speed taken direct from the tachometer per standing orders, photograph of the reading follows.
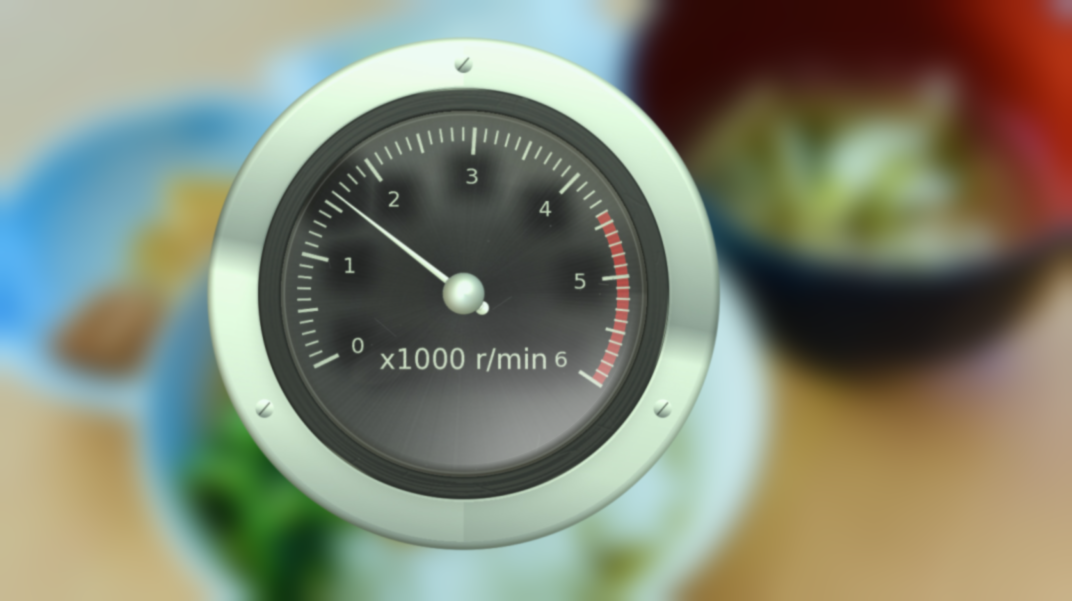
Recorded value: 1600 rpm
